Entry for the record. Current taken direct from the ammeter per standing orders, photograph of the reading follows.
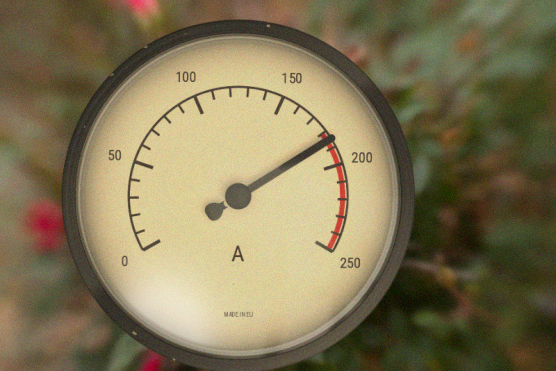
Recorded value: 185 A
